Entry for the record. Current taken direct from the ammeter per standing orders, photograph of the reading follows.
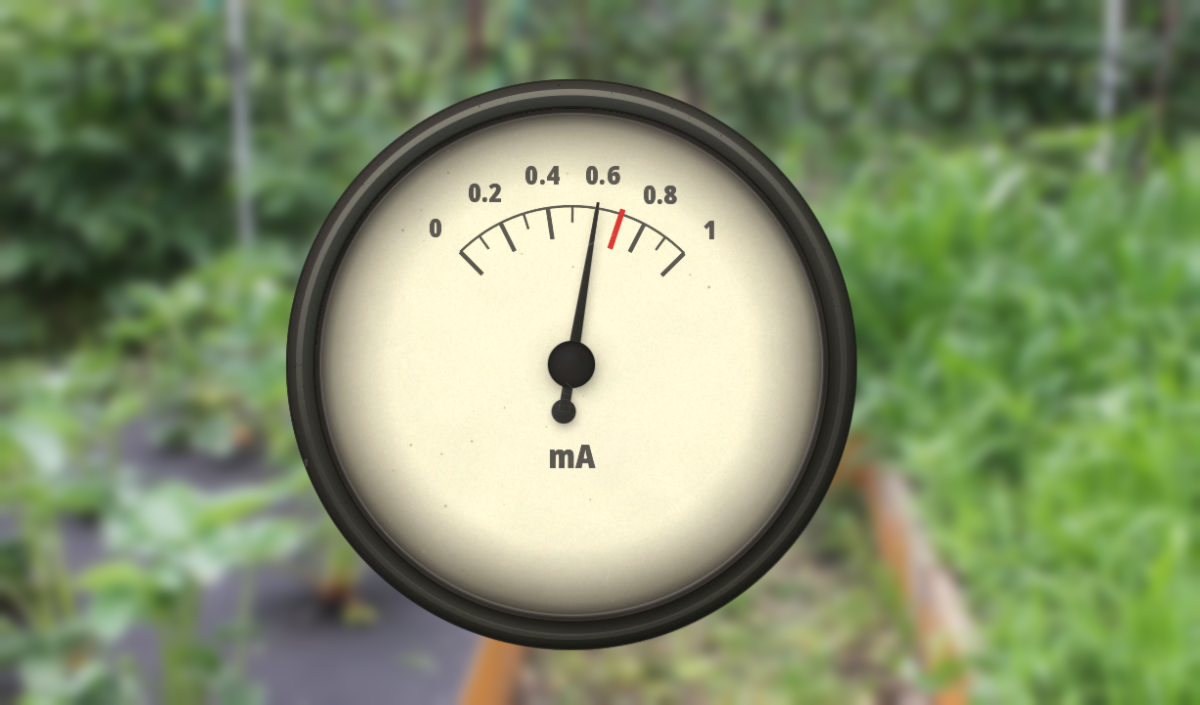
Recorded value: 0.6 mA
